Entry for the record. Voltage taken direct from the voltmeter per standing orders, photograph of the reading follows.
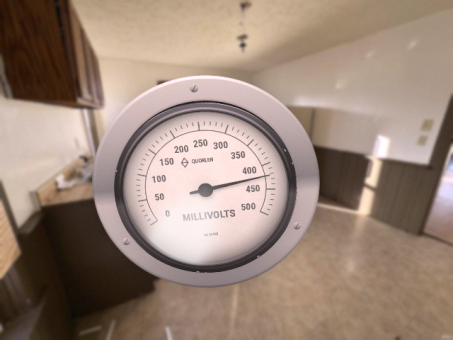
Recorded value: 420 mV
